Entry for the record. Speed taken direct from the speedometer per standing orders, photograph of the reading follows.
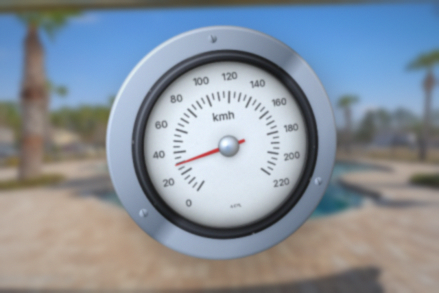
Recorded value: 30 km/h
